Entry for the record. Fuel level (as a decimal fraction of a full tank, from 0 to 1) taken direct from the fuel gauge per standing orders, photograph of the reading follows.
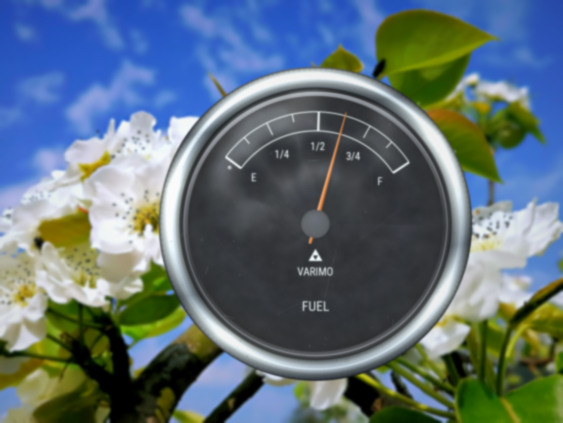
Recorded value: 0.625
